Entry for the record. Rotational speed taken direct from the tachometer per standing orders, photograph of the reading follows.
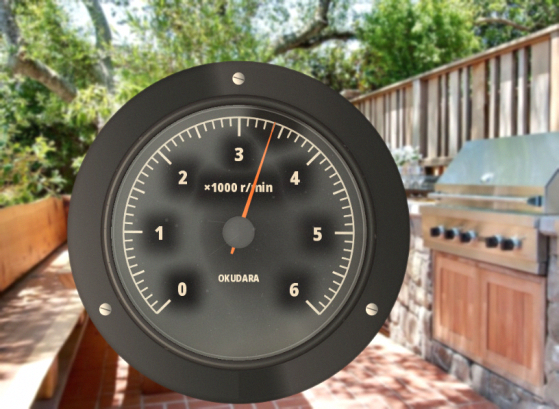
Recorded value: 3400 rpm
